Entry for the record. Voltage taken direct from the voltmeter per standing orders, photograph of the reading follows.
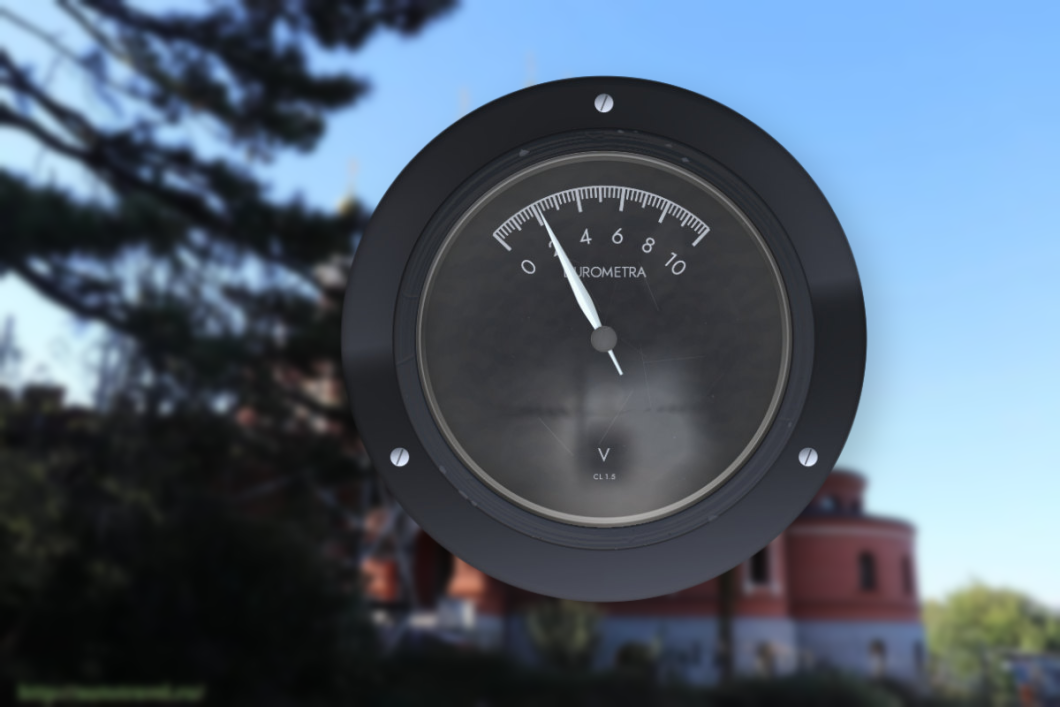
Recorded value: 2.2 V
